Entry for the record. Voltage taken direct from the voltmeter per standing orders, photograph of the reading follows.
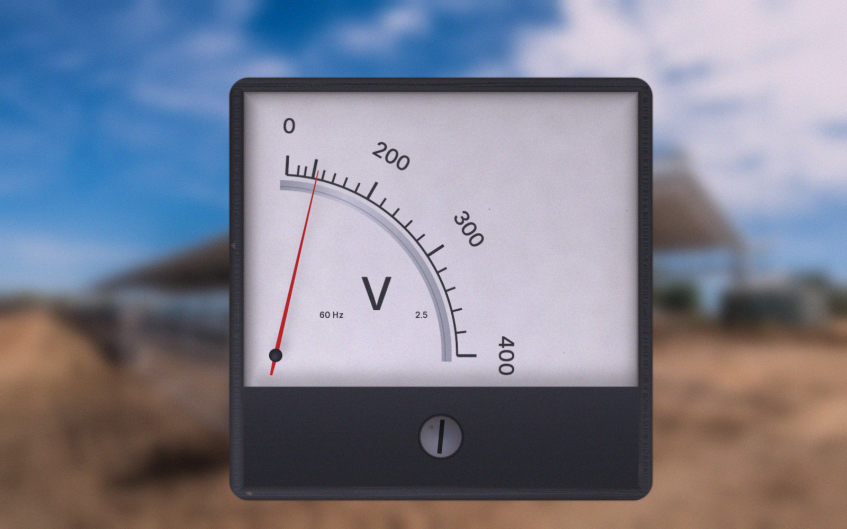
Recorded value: 110 V
